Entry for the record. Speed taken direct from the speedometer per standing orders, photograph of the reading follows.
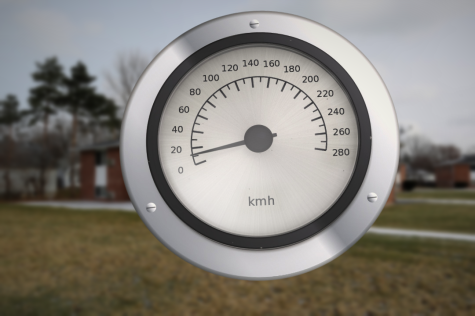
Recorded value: 10 km/h
